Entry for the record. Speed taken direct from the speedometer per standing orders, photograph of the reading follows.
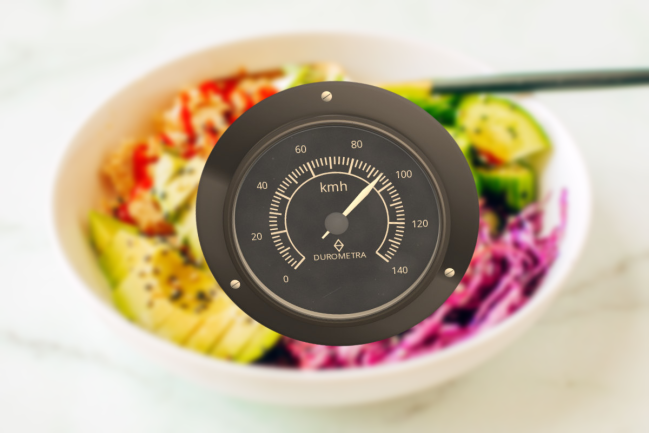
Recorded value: 94 km/h
